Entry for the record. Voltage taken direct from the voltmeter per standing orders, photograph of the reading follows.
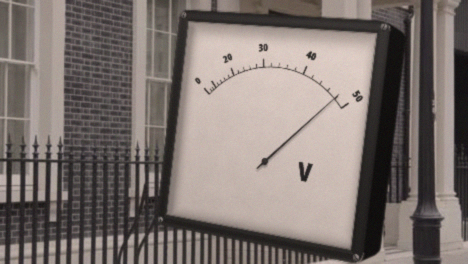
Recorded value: 48 V
